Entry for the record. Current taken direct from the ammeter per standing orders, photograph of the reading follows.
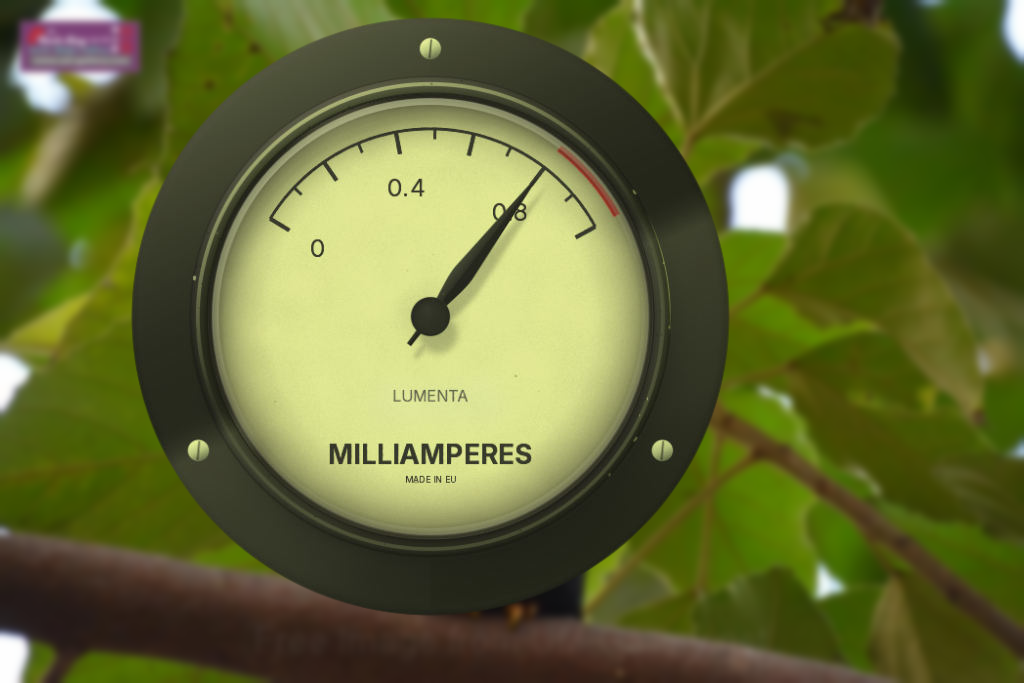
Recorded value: 0.8 mA
